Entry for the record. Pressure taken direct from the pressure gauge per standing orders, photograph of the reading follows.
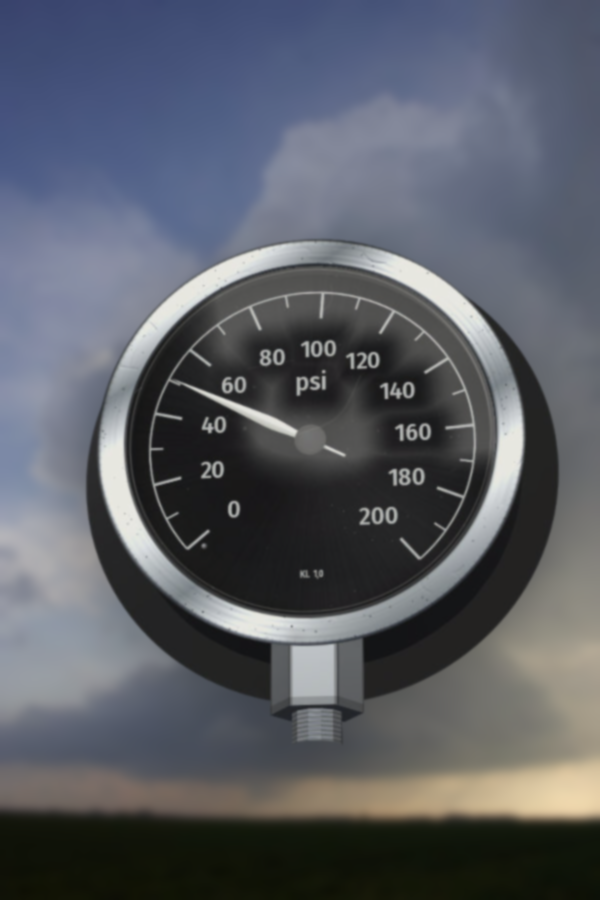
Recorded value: 50 psi
